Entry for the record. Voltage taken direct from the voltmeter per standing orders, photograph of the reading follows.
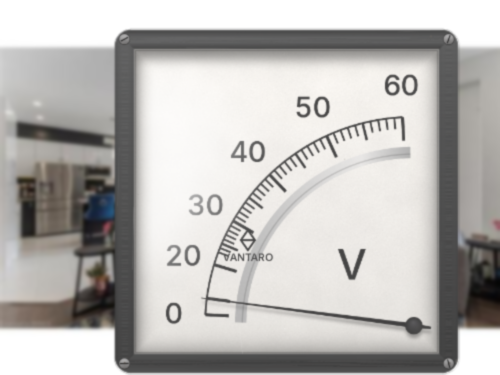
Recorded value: 10 V
